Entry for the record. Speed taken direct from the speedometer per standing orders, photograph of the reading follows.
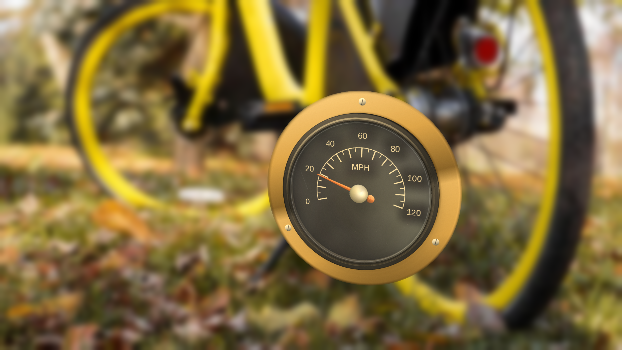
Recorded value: 20 mph
